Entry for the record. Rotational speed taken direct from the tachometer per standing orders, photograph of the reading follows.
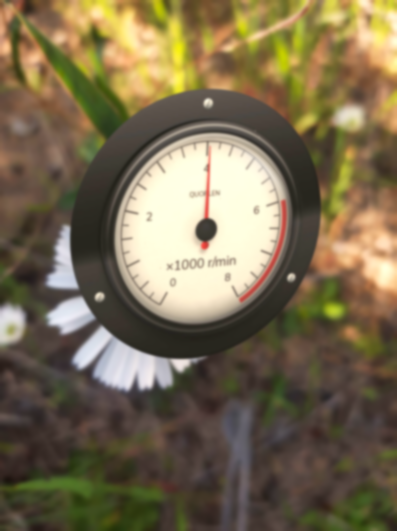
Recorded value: 4000 rpm
